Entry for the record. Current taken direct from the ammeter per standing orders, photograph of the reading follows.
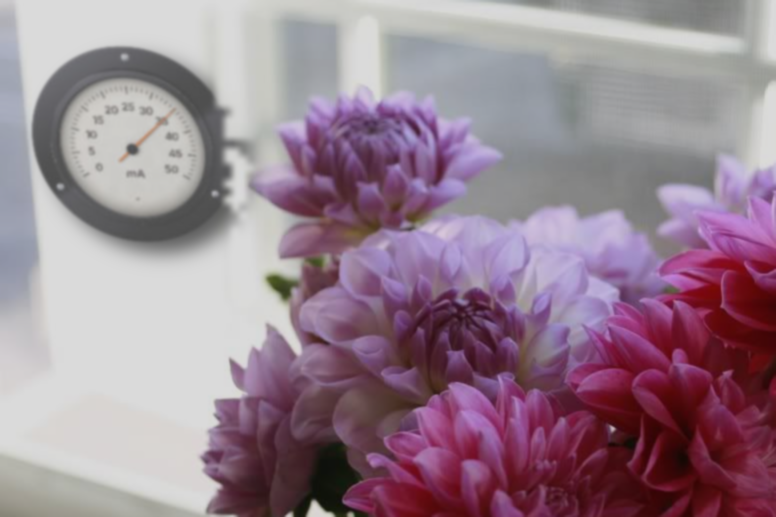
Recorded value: 35 mA
